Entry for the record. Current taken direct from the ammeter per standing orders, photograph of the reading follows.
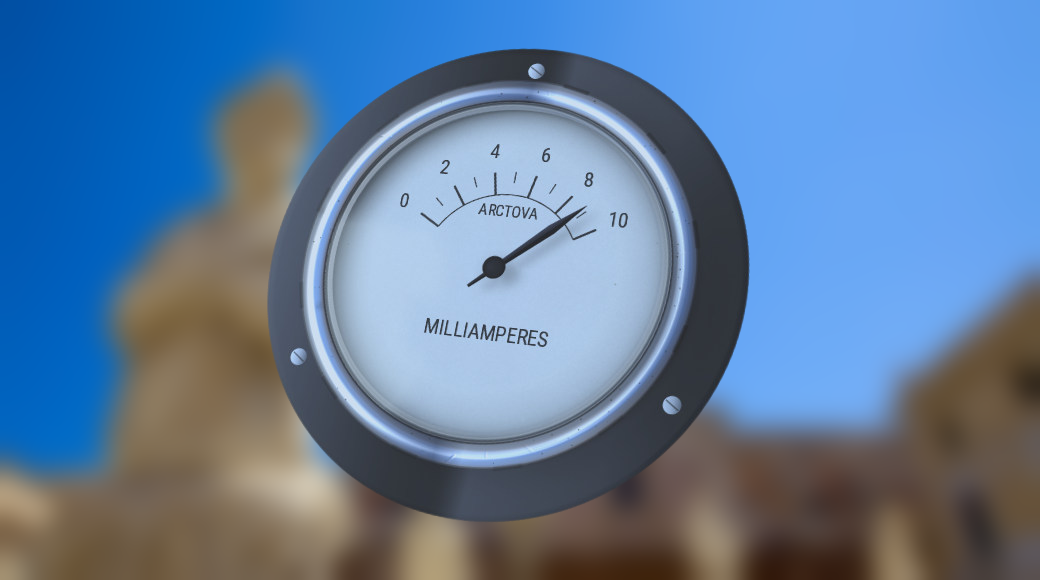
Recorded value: 9 mA
